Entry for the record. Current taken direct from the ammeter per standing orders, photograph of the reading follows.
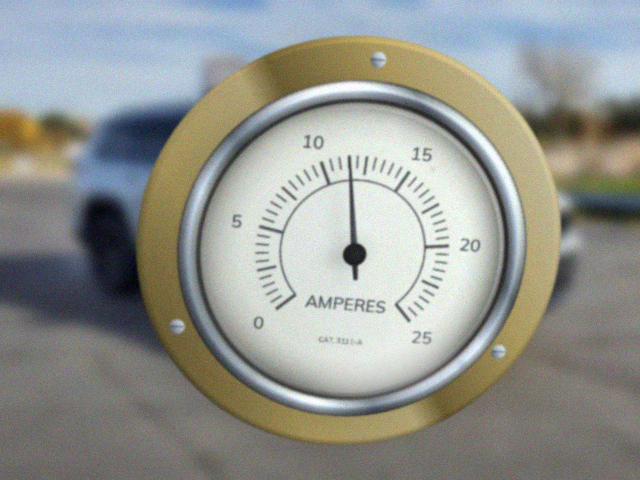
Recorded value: 11.5 A
